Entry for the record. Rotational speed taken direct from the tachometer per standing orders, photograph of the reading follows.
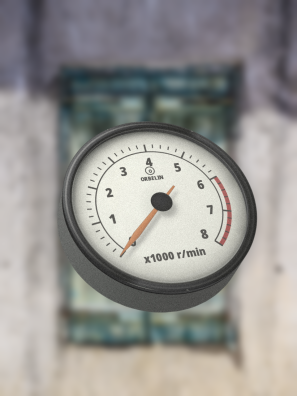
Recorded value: 0 rpm
